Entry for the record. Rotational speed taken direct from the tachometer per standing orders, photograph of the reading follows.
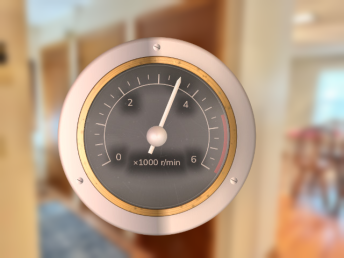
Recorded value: 3500 rpm
